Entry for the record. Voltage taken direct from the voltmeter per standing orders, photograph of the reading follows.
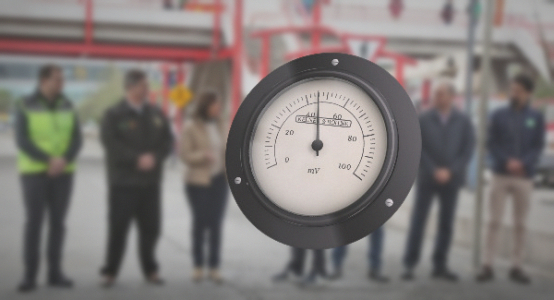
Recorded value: 46 mV
